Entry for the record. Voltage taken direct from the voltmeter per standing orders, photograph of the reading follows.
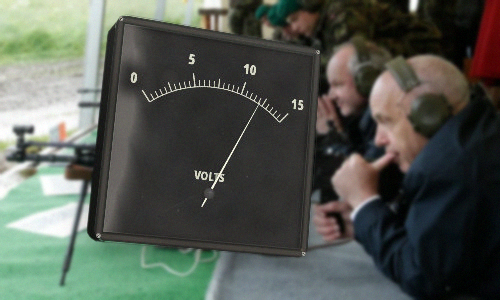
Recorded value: 12 V
